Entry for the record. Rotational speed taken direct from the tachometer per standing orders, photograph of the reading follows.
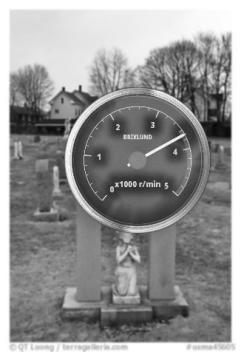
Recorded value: 3700 rpm
